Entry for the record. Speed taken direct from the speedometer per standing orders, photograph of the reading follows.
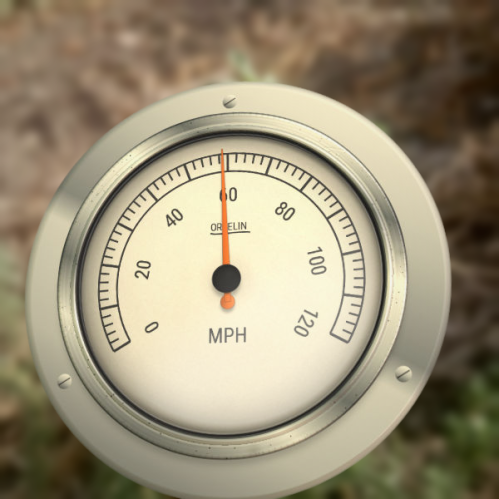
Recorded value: 59 mph
